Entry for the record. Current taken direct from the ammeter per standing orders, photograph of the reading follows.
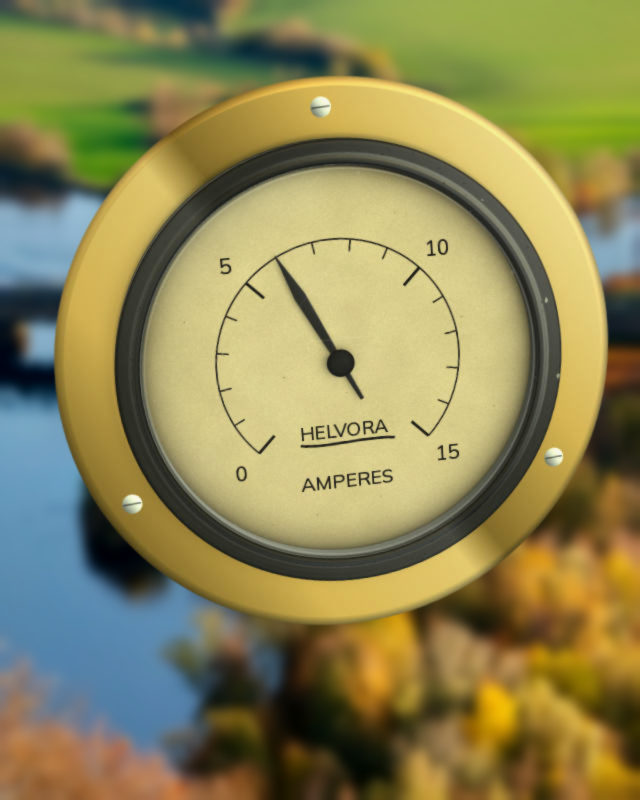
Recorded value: 6 A
